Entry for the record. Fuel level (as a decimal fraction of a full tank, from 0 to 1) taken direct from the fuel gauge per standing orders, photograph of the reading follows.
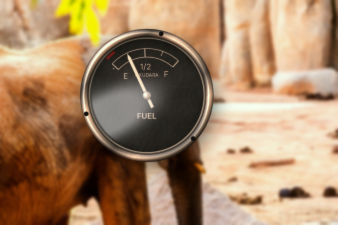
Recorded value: 0.25
